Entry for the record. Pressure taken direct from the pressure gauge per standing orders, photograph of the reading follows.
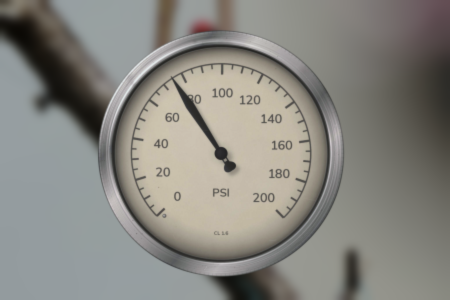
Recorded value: 75 psi
